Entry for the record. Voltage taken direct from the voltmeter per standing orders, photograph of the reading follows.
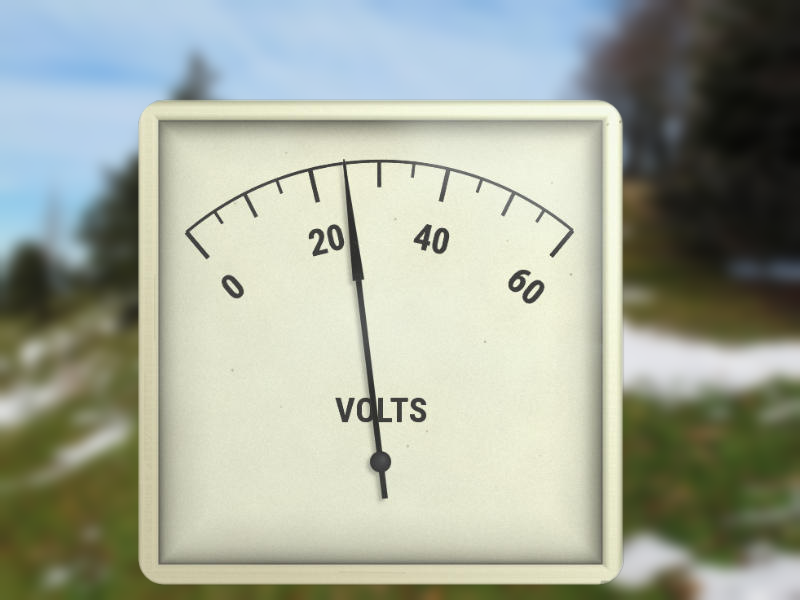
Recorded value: 25 V
